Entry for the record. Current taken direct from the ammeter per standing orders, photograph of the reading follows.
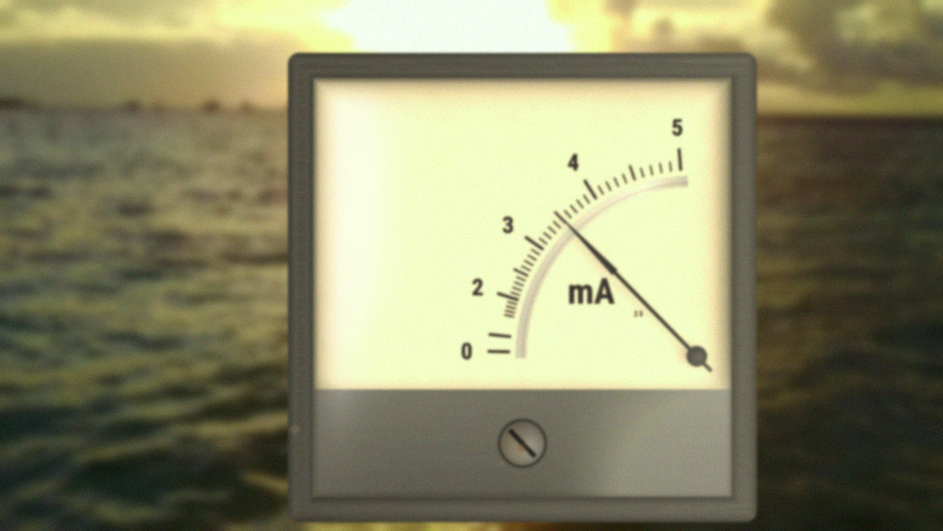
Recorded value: 3.5 mA
